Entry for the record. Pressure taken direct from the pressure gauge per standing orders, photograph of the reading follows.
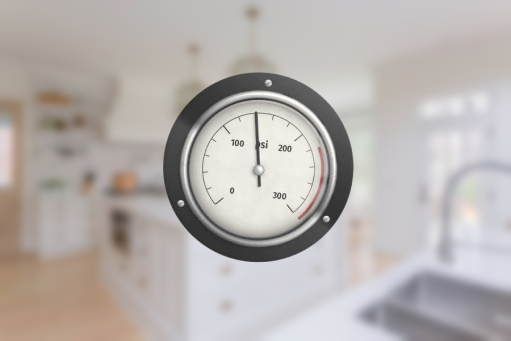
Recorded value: 140 psi
